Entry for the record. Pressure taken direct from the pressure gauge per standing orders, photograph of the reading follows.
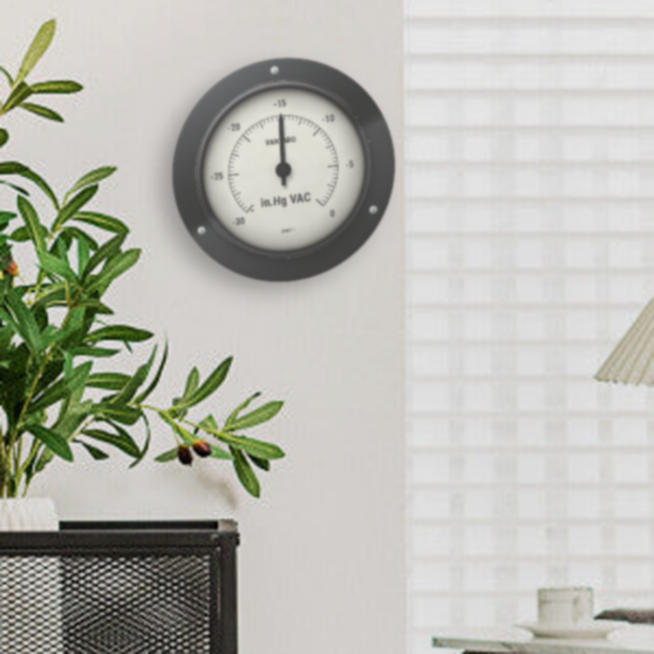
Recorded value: -15 inHg
